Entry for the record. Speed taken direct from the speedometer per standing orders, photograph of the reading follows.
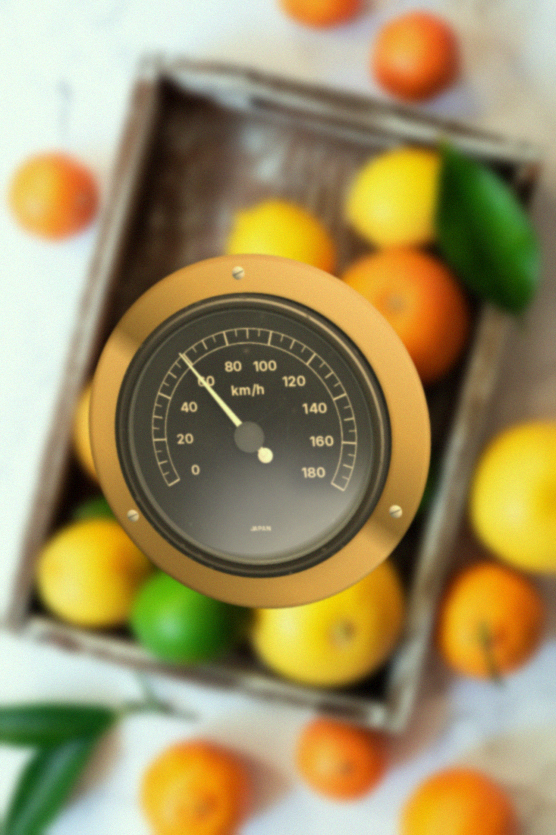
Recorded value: 60 km/h
